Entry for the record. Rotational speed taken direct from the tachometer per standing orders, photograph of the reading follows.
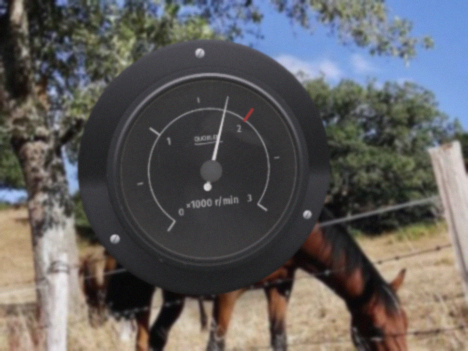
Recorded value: 1750 rpm
